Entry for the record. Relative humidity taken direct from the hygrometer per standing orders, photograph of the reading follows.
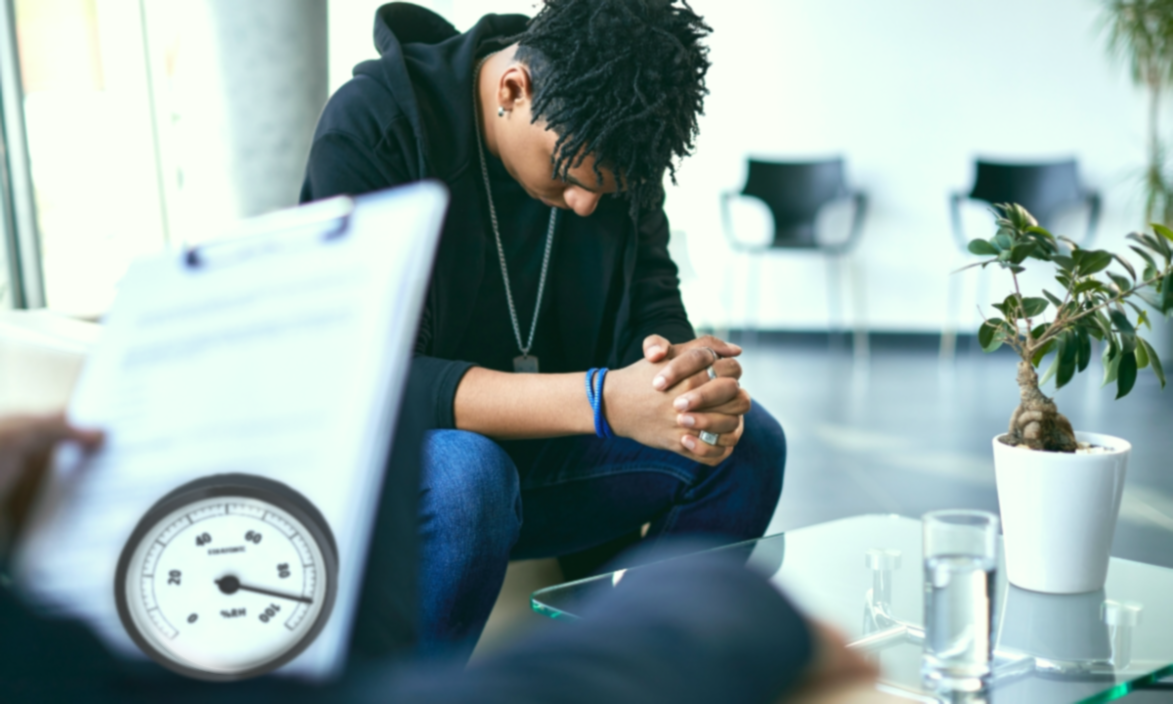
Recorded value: 90 %
